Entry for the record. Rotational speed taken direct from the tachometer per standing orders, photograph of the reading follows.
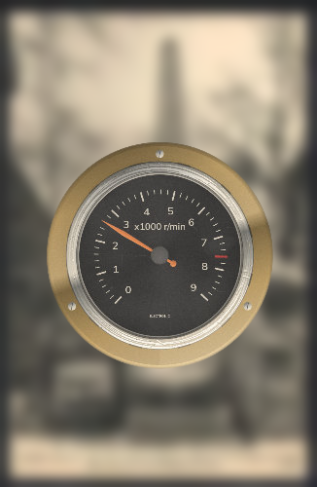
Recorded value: 2600 rpm
